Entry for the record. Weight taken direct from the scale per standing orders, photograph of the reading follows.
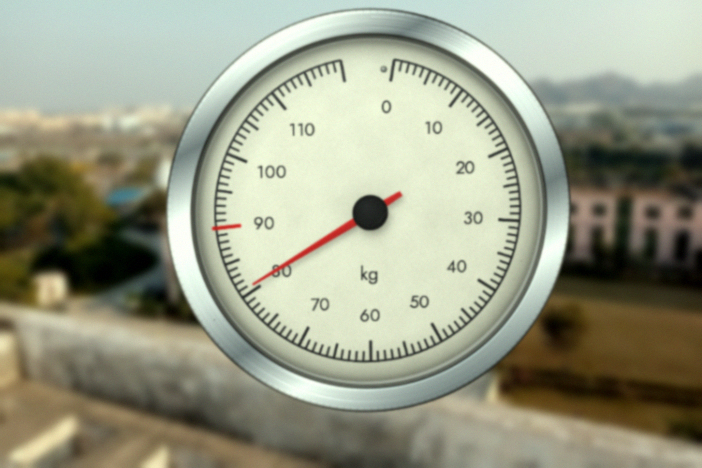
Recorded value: 81 kg
